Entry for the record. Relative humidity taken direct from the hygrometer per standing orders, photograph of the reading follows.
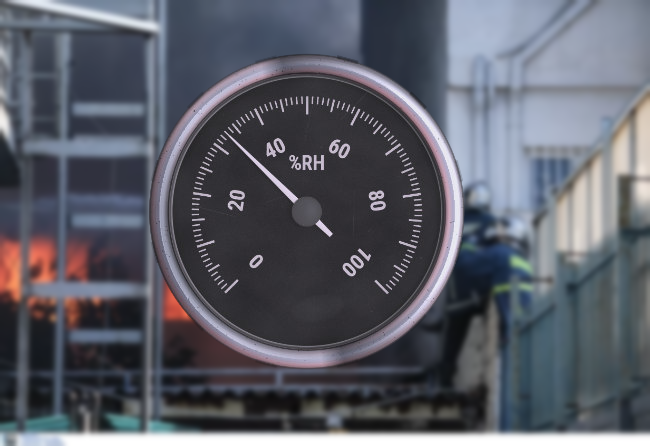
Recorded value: 33 %
